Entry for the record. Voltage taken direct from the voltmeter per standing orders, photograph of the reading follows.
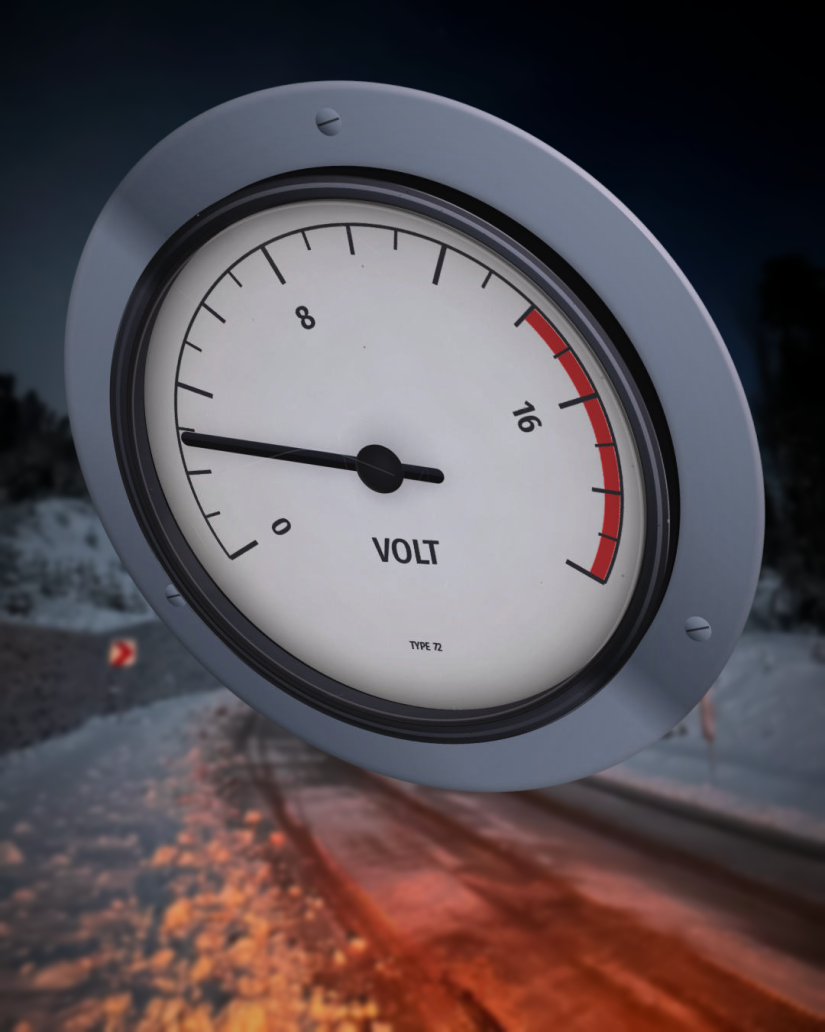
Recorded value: 3 V
